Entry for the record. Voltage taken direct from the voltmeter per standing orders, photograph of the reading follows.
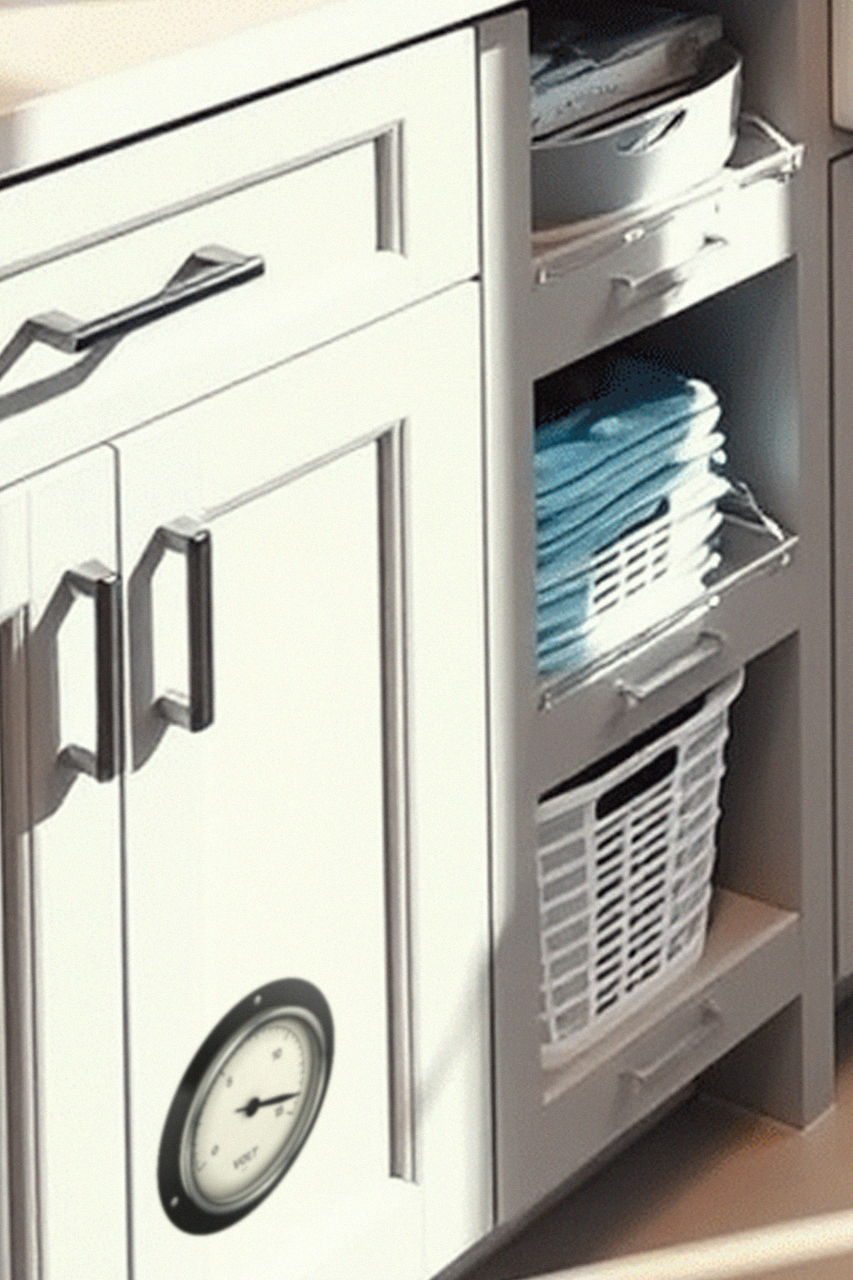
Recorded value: 14 V
